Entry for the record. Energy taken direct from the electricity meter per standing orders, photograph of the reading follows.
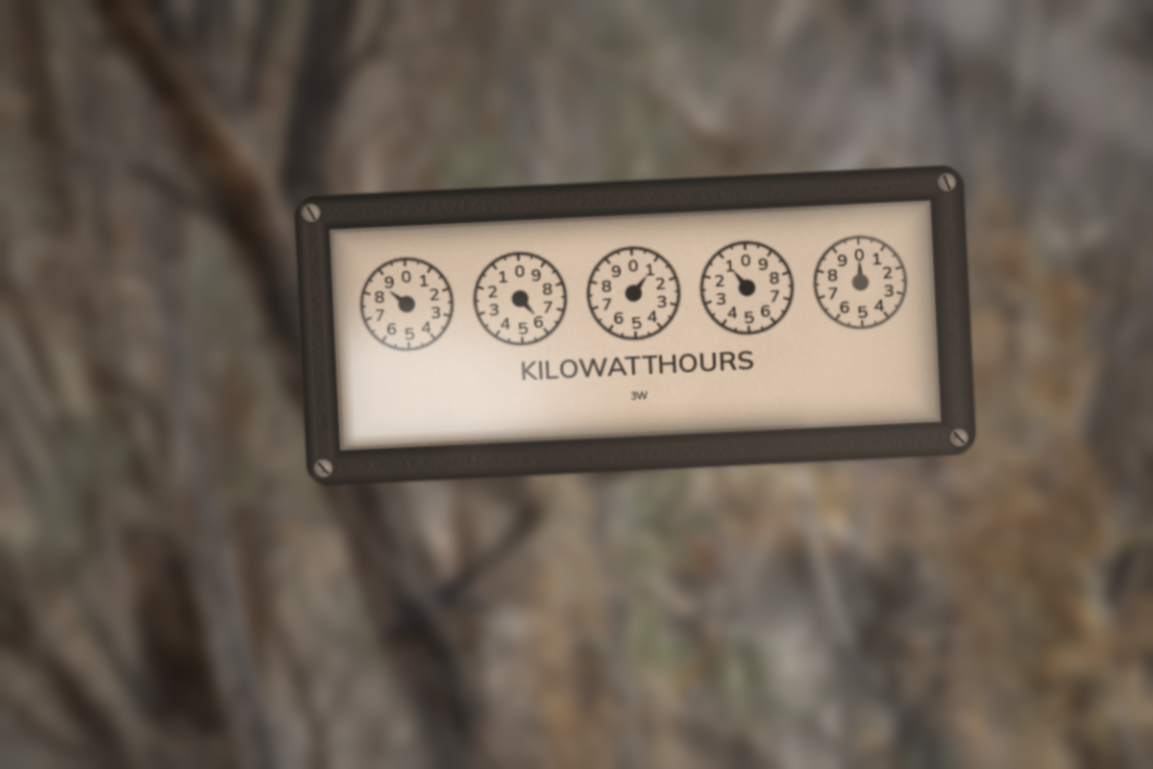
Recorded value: 86110 kWh
